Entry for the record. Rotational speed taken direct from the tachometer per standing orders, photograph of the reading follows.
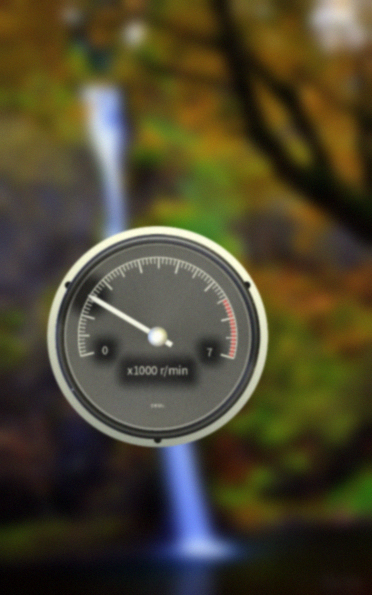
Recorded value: 1500 rpm
